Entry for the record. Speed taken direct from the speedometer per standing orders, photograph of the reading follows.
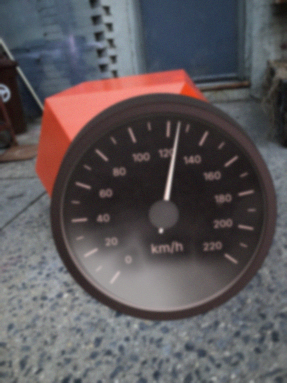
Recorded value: 125 km/h
